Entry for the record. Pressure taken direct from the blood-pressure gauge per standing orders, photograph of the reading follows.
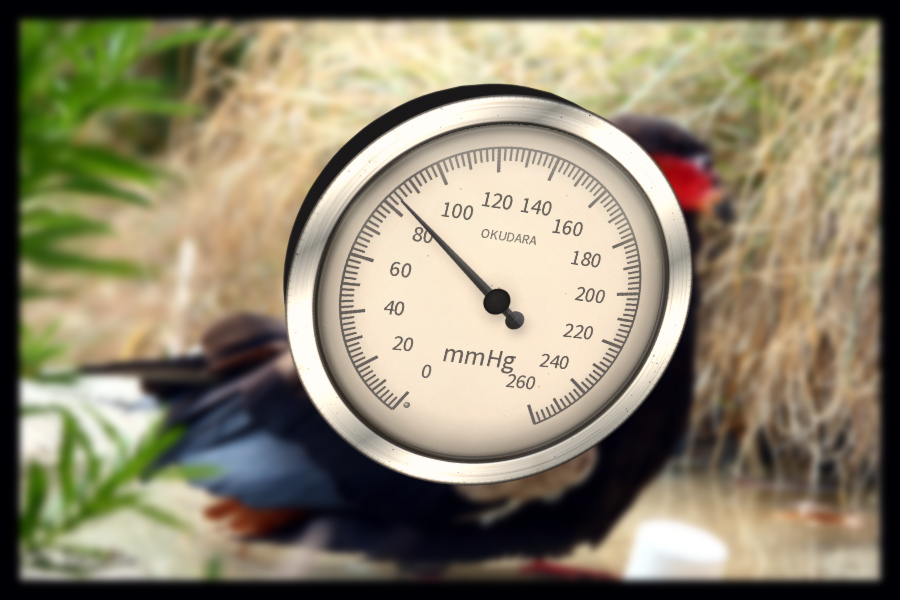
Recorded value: 84 mmHg
